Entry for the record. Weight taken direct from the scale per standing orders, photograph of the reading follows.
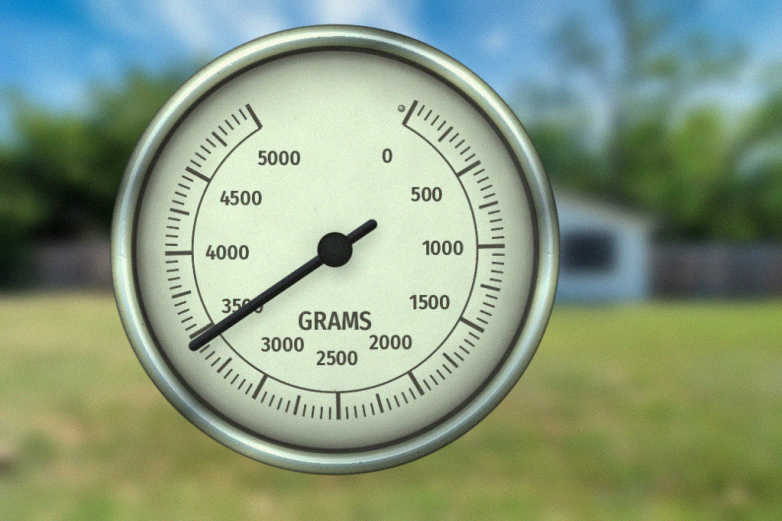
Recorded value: 3450 g
